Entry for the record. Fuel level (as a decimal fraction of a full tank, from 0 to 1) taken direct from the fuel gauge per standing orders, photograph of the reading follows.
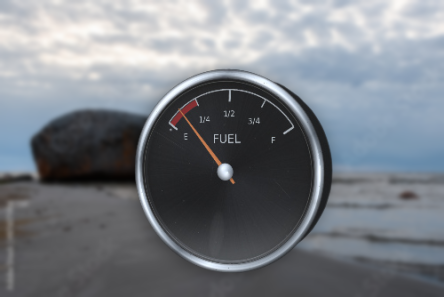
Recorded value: 0.125
